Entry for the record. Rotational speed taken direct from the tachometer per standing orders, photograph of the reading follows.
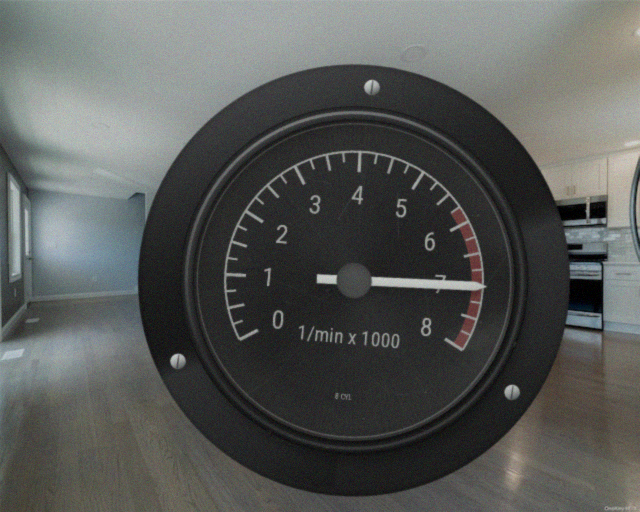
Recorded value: 7000 rpm
